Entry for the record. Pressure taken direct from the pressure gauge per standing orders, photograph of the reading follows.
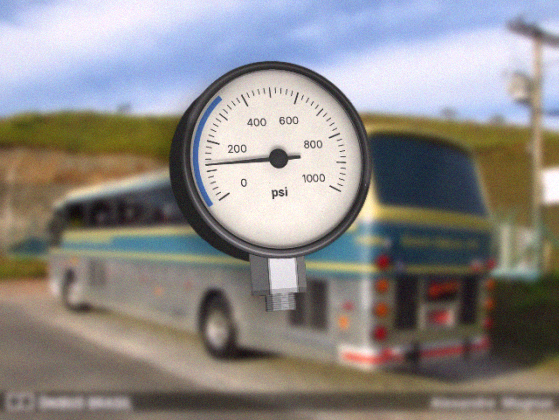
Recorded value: 120 psi
